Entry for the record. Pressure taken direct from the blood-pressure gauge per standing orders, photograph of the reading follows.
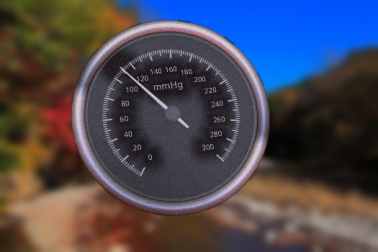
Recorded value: 110 mmHg
